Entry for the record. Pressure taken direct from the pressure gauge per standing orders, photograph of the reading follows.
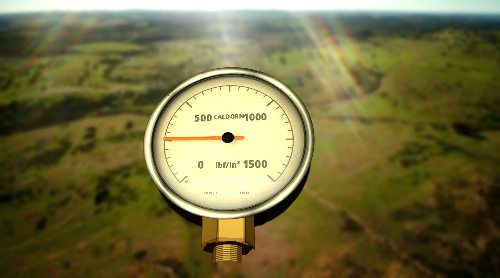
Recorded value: 250 psi
